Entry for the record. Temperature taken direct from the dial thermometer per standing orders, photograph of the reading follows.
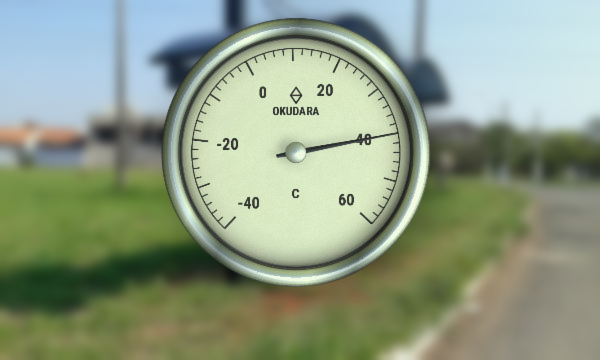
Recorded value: 40 °C
